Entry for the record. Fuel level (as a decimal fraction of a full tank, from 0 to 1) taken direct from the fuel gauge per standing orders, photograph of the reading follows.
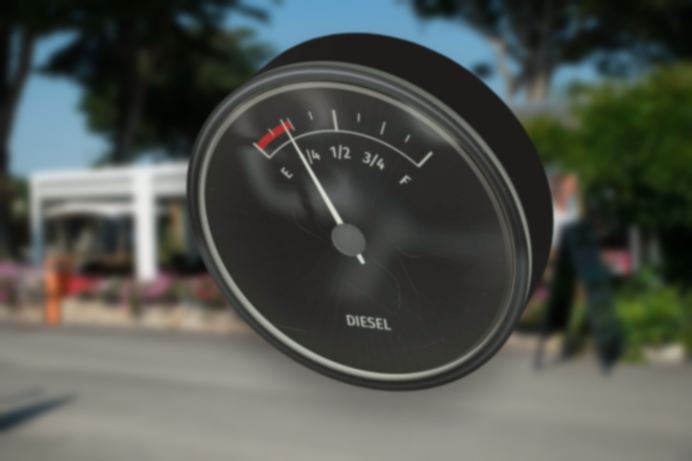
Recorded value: 0.25
